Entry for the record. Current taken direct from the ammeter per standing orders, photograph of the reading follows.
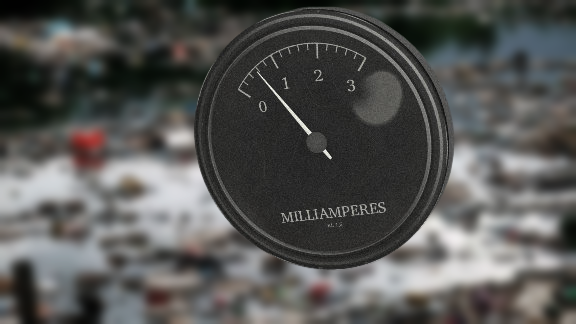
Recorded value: 0.6 mA
